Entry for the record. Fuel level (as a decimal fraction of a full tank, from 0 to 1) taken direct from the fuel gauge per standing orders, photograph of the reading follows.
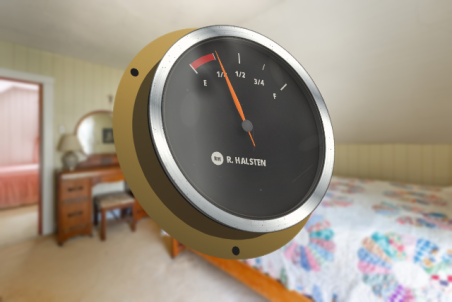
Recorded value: 0.25
